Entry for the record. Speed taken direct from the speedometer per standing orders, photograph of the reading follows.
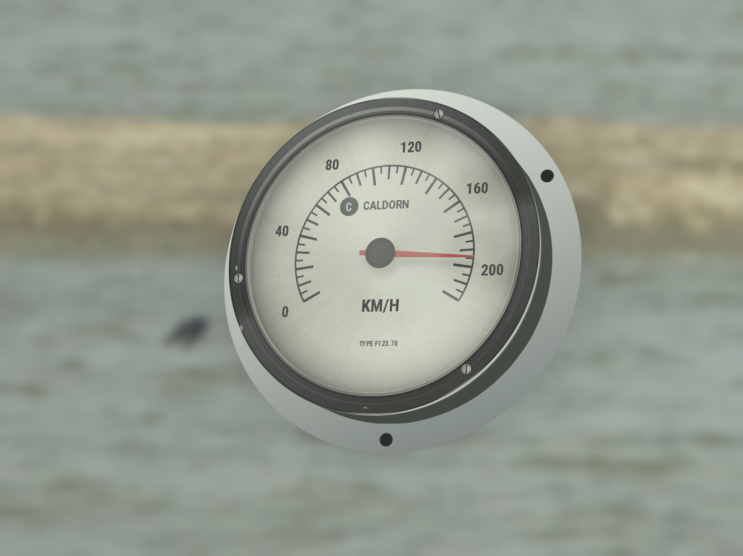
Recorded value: 195 km/h
